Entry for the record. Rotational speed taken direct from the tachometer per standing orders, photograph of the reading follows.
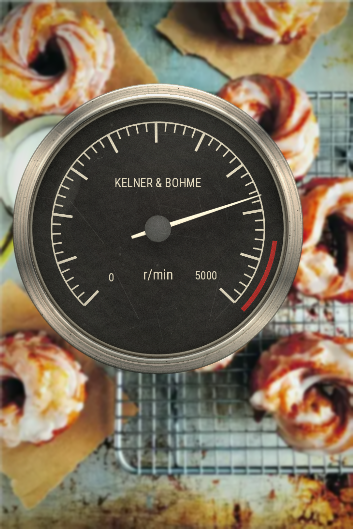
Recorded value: 3850 rpm
